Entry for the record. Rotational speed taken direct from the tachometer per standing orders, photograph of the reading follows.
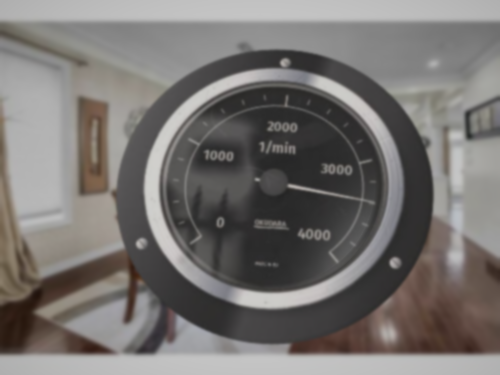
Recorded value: 3400 rpm
